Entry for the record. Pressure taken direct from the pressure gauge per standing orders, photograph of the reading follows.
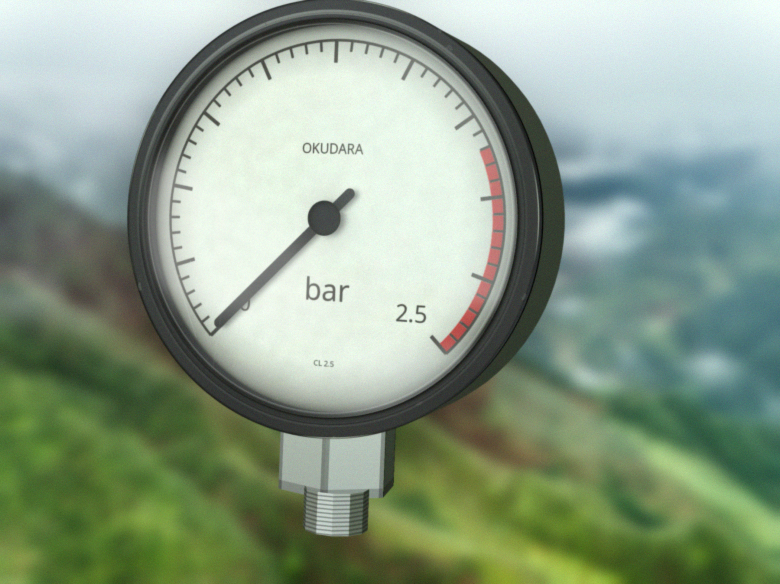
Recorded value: 0 bar
